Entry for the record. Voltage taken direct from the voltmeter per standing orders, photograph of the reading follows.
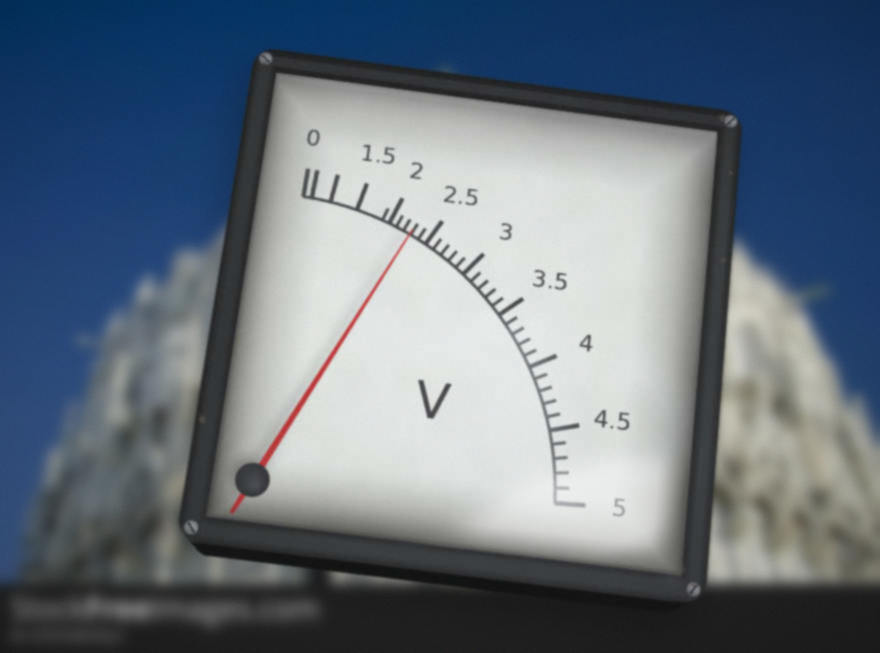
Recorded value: 2.3 V
